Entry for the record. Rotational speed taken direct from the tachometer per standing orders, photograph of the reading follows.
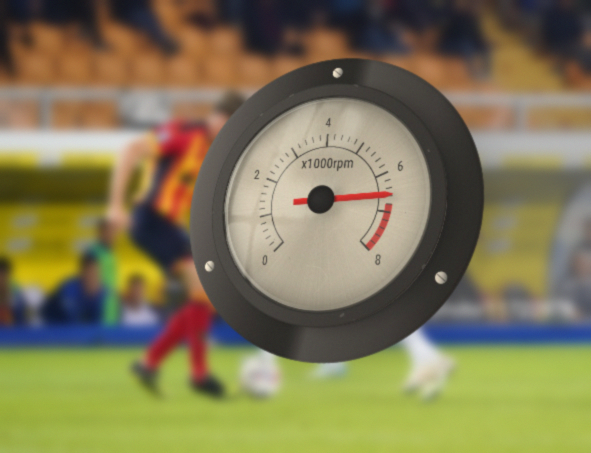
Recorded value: 6600 rpm
